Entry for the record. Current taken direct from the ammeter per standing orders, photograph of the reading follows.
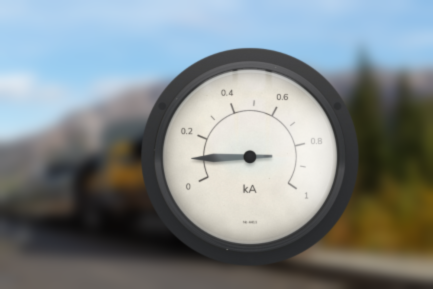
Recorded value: 0.1 kA
